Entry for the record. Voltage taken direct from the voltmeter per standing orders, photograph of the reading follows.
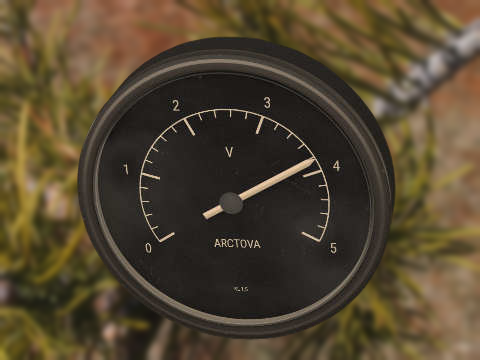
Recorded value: 3.8 V
